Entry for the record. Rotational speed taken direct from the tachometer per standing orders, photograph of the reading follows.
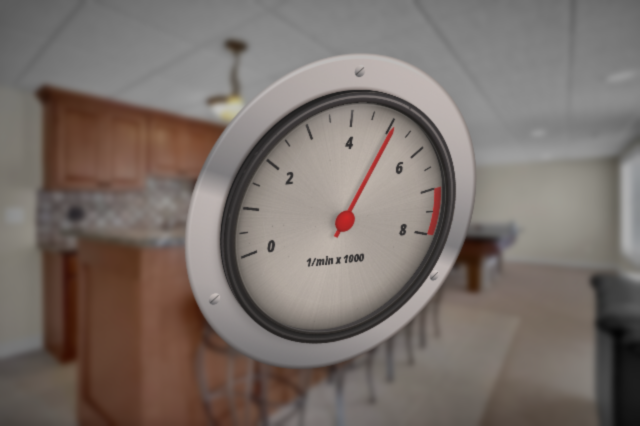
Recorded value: 5000 rpm
